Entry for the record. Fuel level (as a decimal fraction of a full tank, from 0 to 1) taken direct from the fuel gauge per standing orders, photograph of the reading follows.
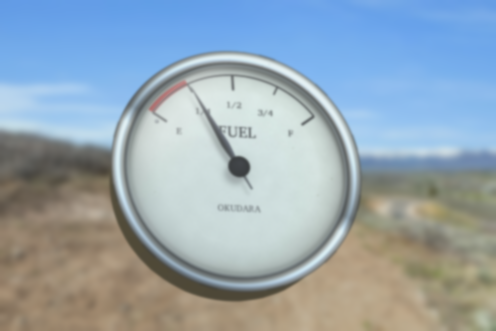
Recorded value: 0.25
